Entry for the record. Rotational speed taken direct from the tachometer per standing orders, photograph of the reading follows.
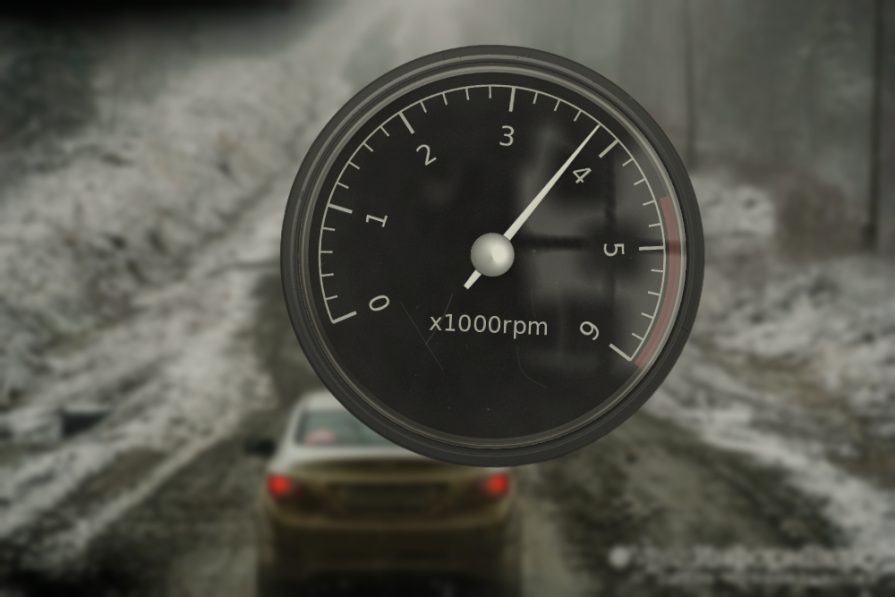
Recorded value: 3800 rpm
